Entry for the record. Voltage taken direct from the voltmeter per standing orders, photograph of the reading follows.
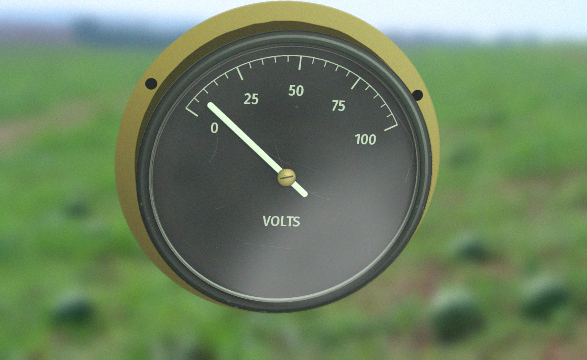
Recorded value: 7.5 V
